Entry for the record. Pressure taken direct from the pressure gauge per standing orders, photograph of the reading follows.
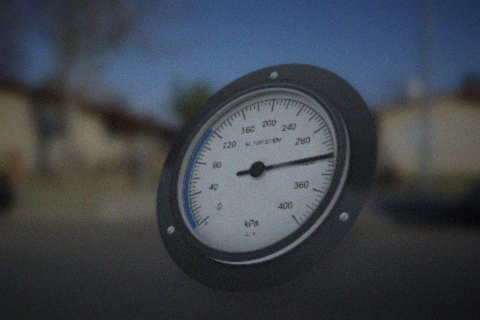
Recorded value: 320 kPa
